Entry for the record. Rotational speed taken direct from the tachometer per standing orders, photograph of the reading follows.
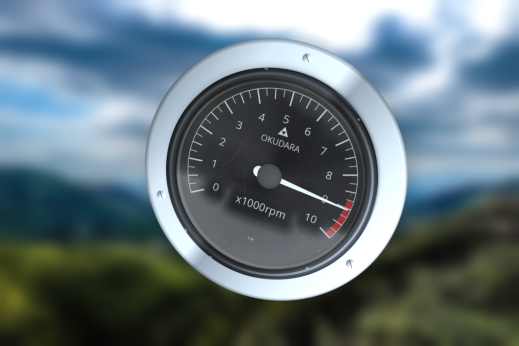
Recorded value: 9000 rpm
